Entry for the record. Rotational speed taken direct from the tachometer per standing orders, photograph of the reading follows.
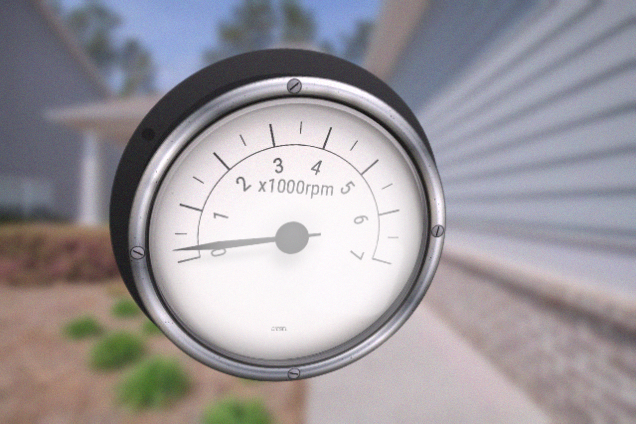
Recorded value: 250 rpm
